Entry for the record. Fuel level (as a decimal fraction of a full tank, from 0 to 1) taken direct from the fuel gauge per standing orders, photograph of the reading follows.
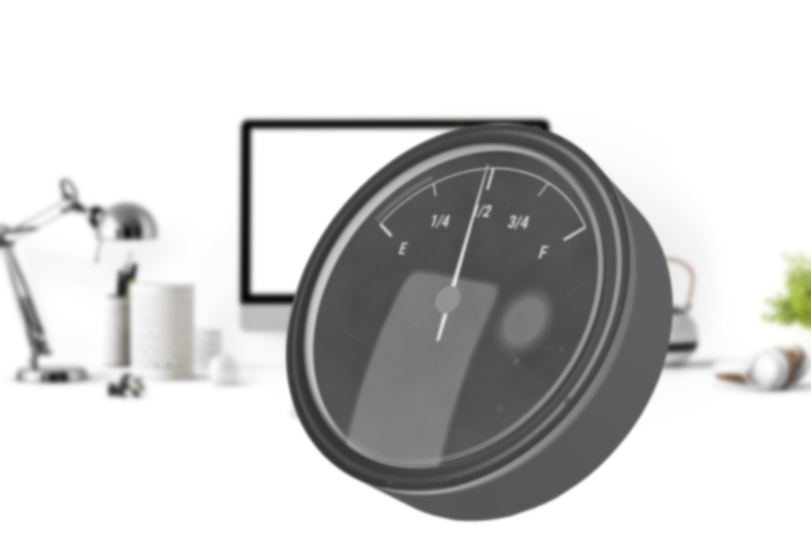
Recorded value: 0.5
